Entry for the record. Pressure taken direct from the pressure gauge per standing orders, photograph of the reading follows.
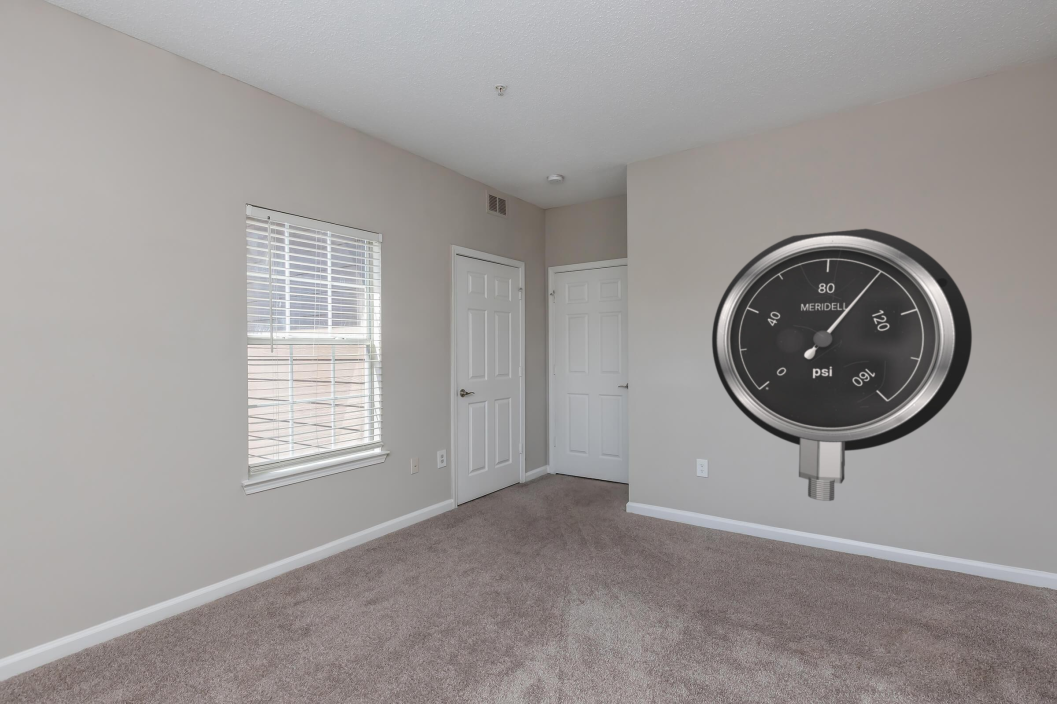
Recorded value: 100 psi
